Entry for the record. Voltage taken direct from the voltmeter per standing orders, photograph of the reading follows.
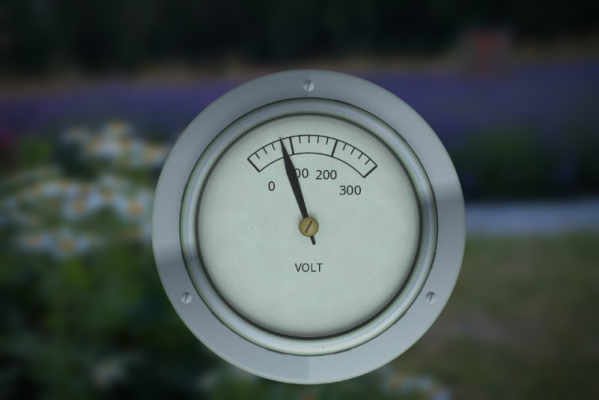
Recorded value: 80 V
